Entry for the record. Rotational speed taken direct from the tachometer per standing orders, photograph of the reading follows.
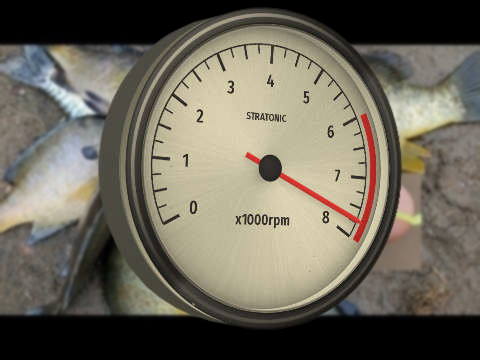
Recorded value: 7750 rpm
